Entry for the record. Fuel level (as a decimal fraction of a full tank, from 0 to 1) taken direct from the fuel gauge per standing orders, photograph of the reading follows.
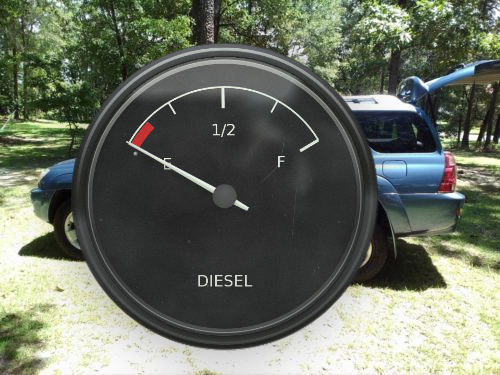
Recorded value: 0
